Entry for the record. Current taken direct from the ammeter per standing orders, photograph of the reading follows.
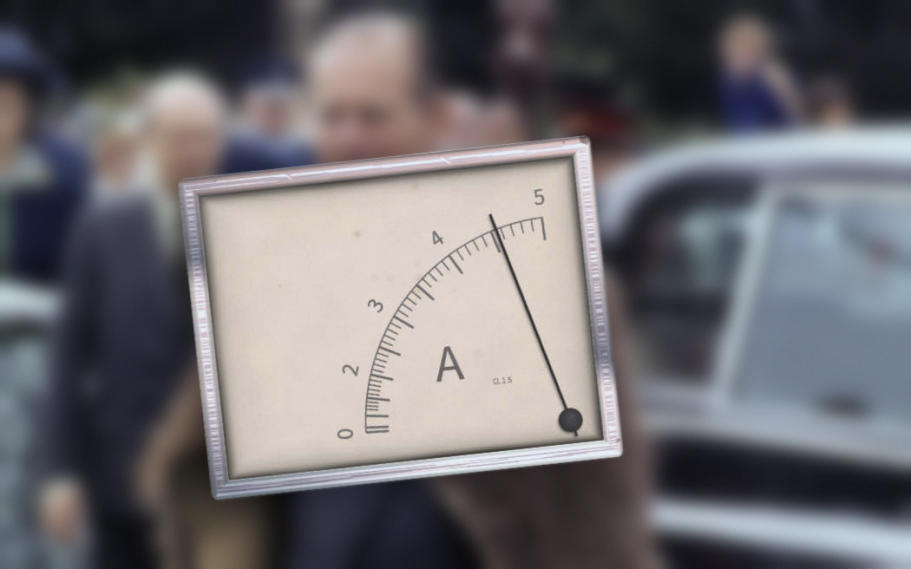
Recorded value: 4.55 A
